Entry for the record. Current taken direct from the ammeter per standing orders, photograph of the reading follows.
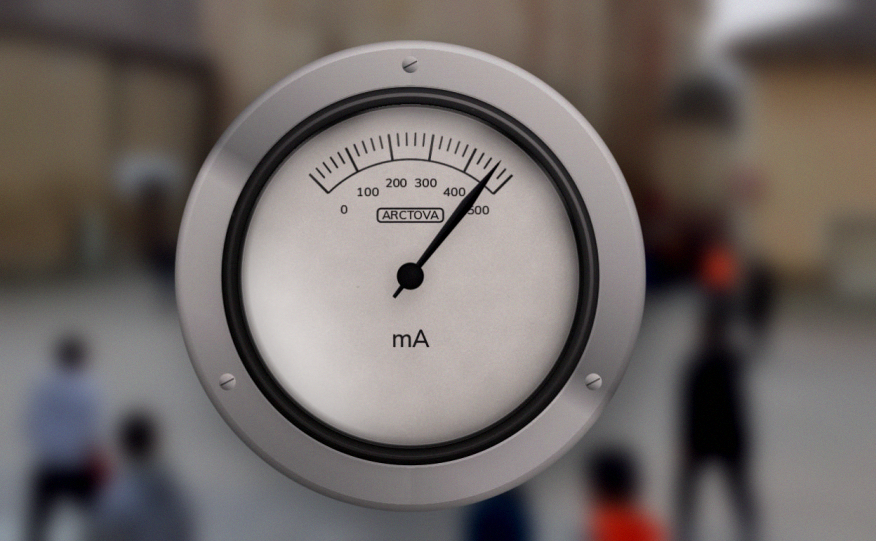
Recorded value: 460 mA
